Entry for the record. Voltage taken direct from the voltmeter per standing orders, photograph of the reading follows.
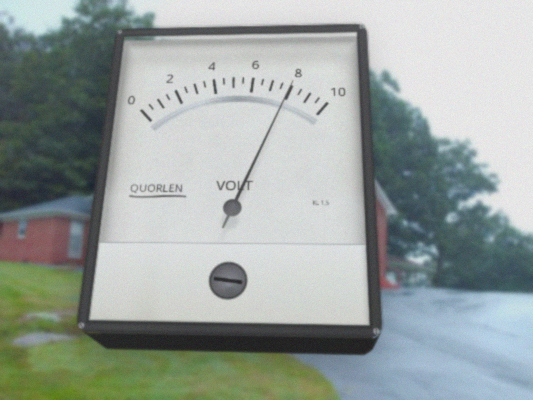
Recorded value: 8 V
